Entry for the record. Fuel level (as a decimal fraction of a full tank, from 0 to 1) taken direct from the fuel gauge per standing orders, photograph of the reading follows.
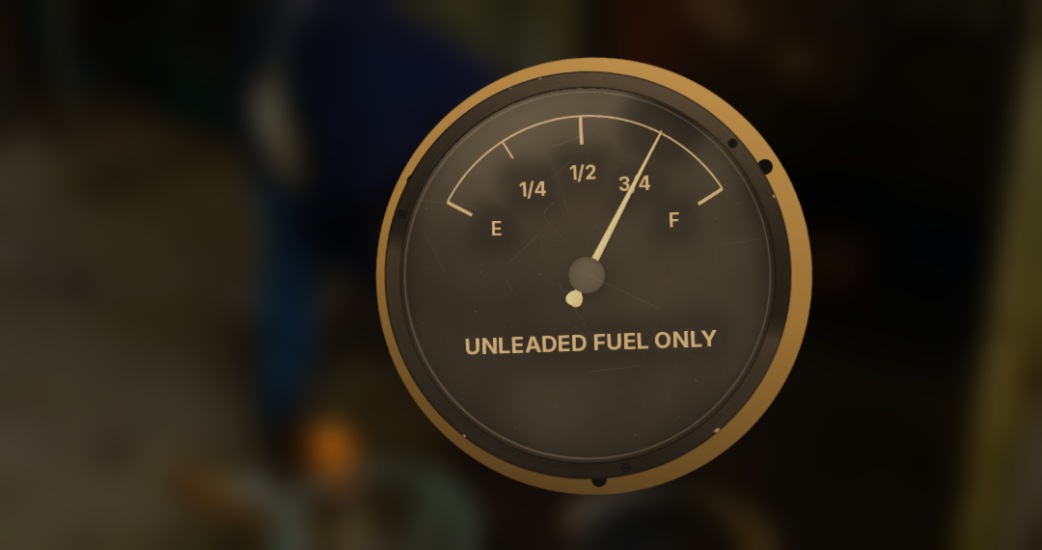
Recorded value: 0.75
